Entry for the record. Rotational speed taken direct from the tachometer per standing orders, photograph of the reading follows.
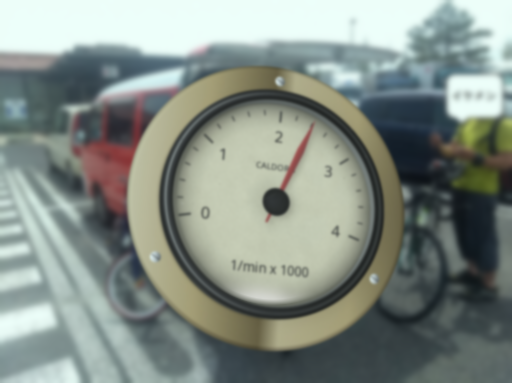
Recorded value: 2400 rpm
